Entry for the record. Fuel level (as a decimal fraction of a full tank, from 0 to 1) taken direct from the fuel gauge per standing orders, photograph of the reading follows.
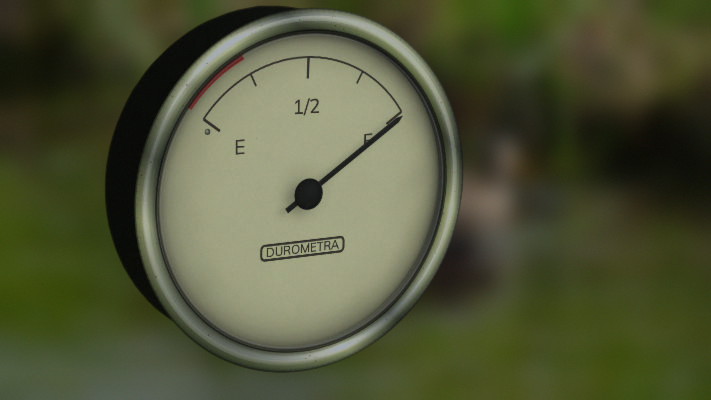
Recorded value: 1
